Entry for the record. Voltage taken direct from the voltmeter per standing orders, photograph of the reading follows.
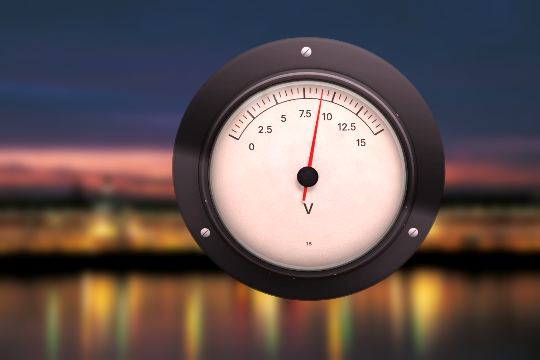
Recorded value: 9 V
